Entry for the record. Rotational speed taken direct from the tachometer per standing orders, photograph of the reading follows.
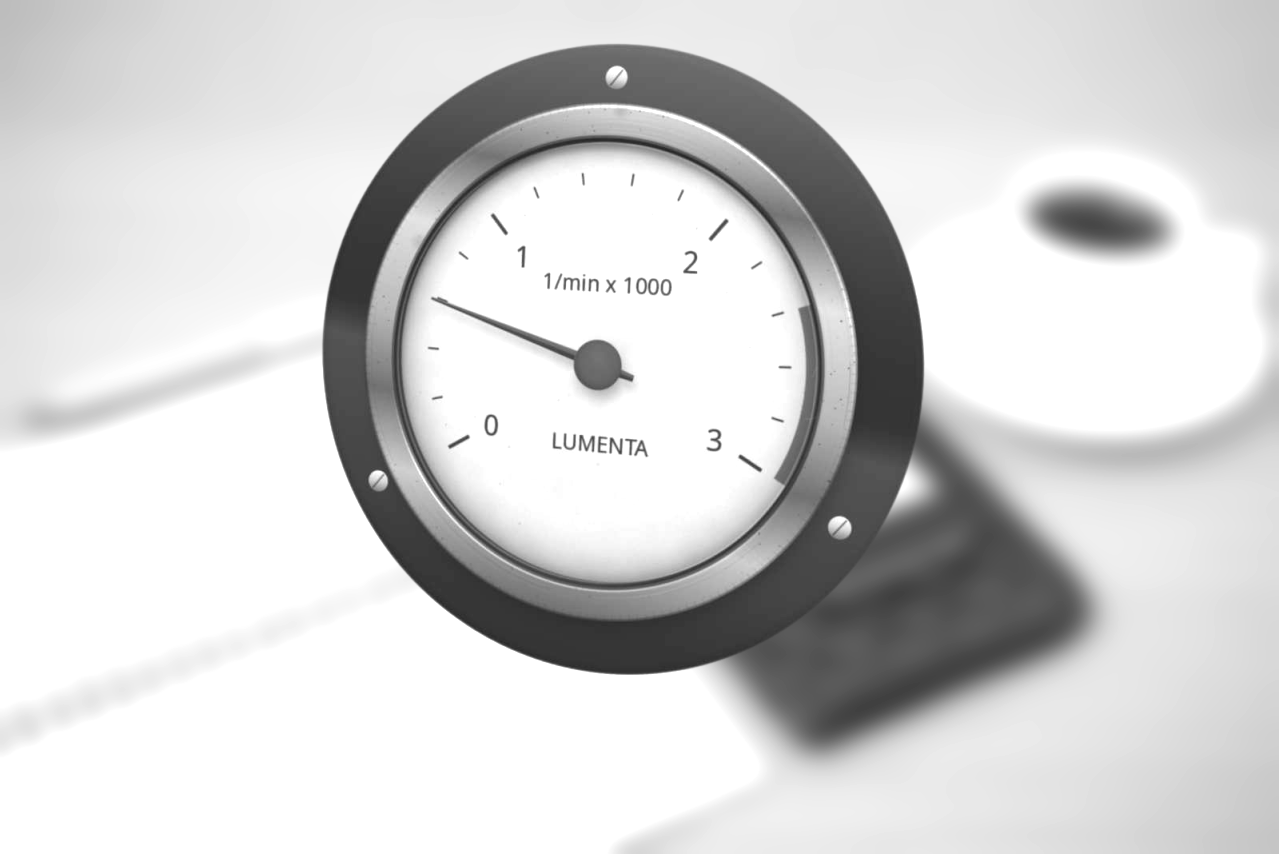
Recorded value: 600 rpm
